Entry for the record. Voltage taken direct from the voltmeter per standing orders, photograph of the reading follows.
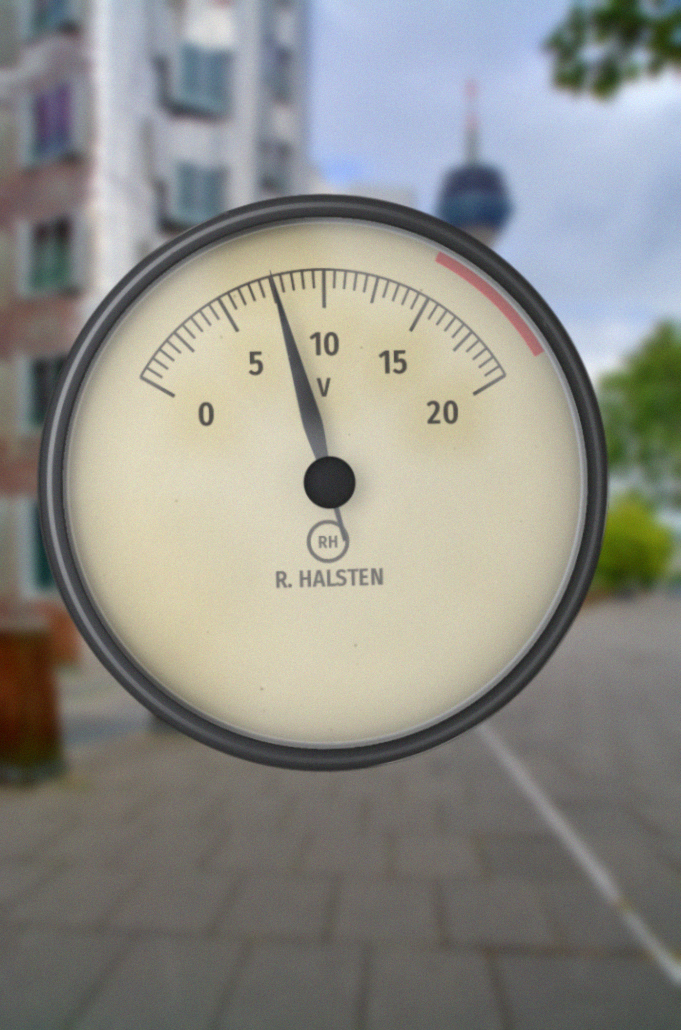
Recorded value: 7.5 V
